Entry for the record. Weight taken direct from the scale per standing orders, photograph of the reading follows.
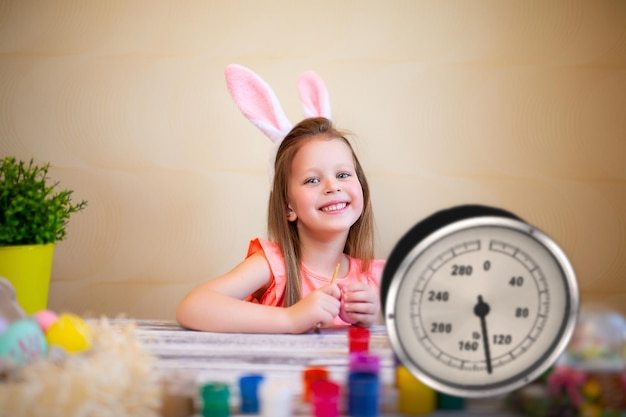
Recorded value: 140 lb
